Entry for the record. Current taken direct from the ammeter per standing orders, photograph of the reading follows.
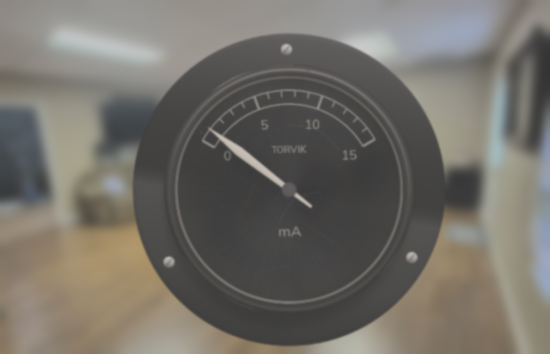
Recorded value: 1 mA
